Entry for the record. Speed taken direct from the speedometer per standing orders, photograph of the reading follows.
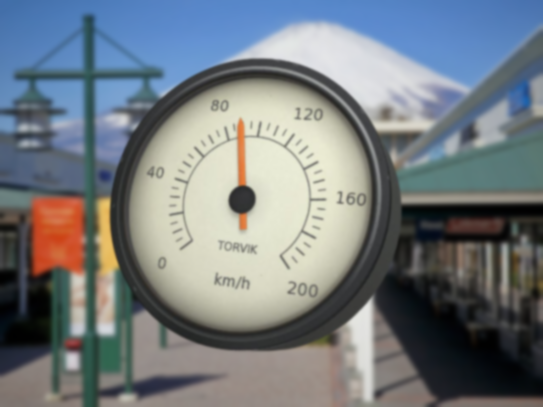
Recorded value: 90 km/h
